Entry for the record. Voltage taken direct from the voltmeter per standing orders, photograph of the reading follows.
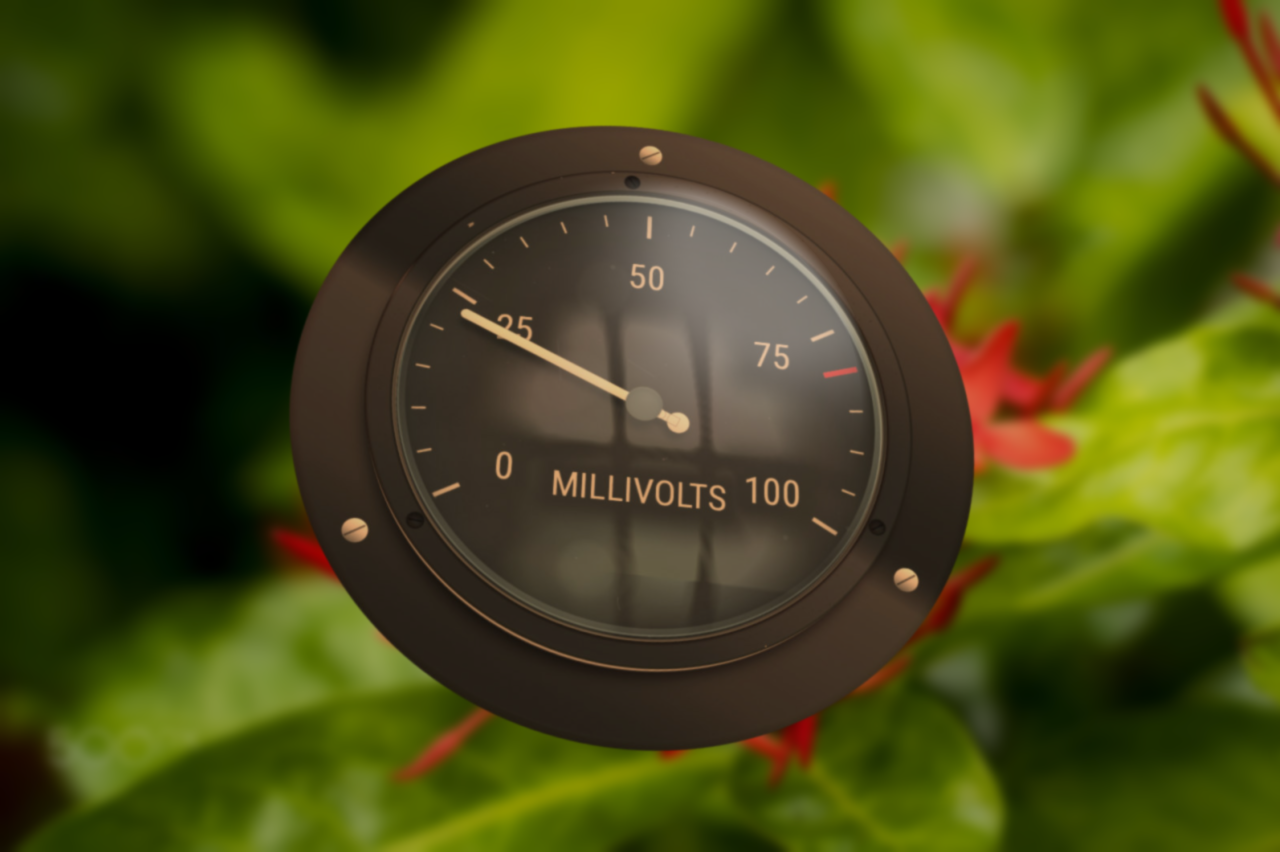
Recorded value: 22.5 mV
